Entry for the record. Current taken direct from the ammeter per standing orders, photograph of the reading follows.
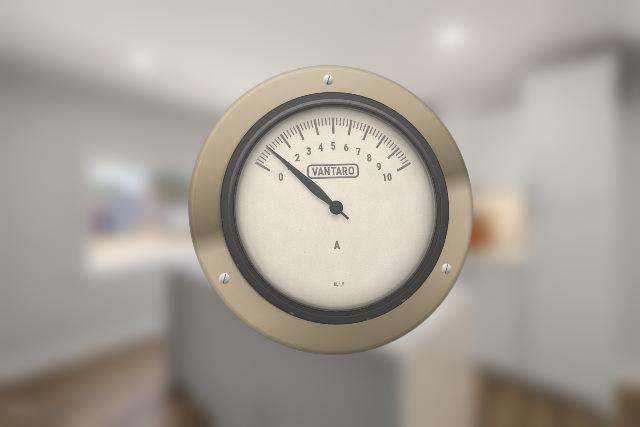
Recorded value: 1 A
